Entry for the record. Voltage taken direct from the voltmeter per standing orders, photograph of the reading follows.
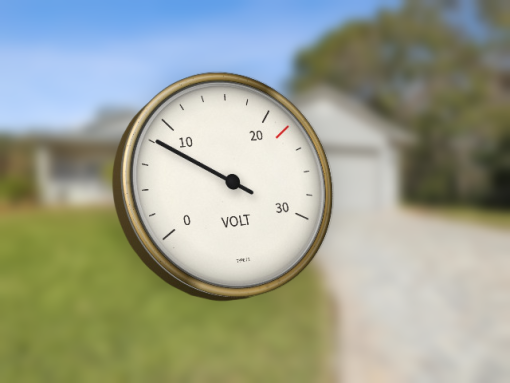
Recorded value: 8 V
